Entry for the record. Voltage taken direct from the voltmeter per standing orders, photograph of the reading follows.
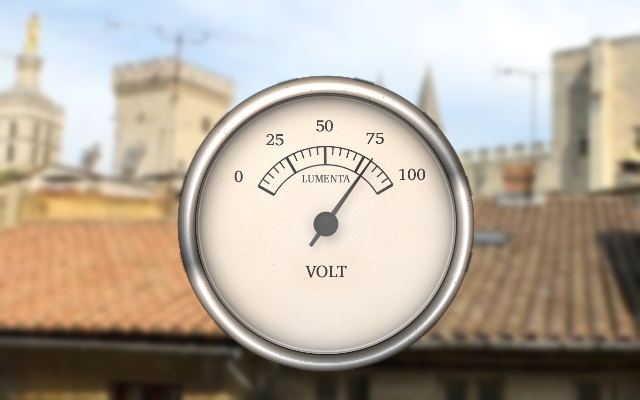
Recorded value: 80 V
